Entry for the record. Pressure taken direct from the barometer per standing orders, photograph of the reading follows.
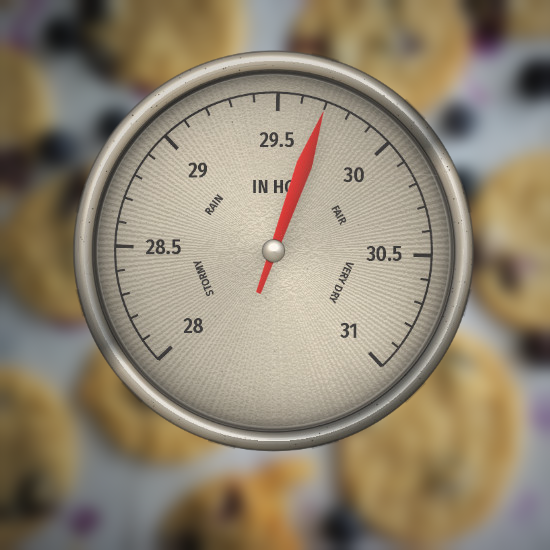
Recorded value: 29.7 inHg
